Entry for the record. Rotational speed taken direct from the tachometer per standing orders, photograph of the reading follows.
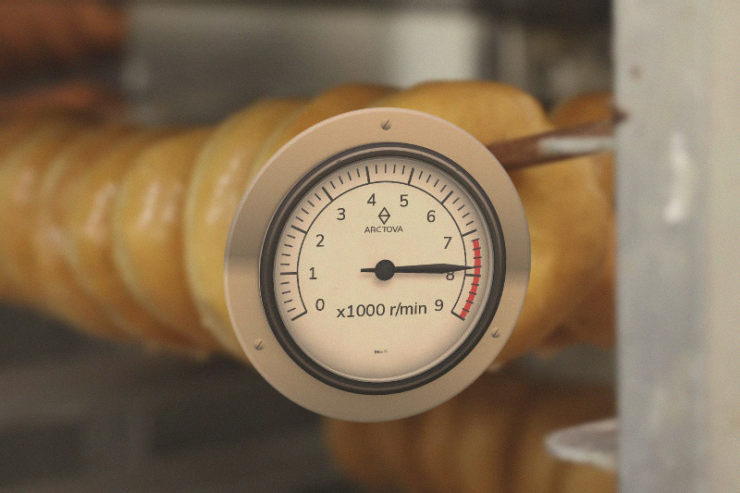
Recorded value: 7800 rpm
